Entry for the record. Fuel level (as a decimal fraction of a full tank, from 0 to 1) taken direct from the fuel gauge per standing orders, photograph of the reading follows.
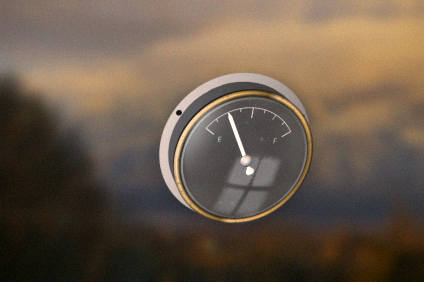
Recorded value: 0.25
